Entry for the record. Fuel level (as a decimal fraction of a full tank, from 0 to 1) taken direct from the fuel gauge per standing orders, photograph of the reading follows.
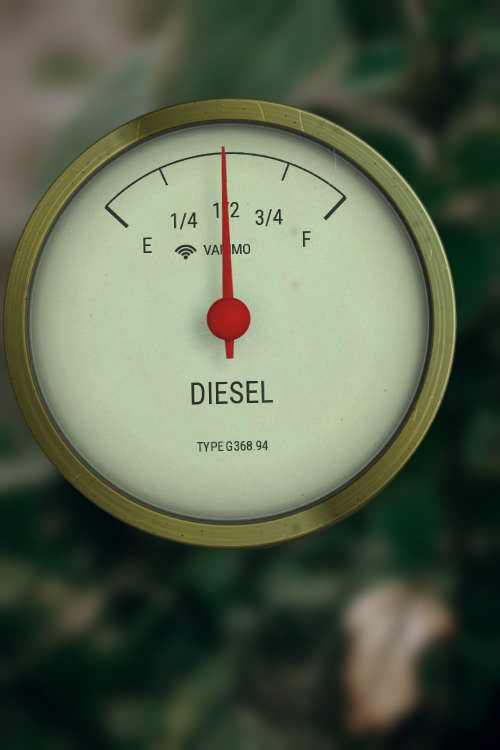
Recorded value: 0.5
